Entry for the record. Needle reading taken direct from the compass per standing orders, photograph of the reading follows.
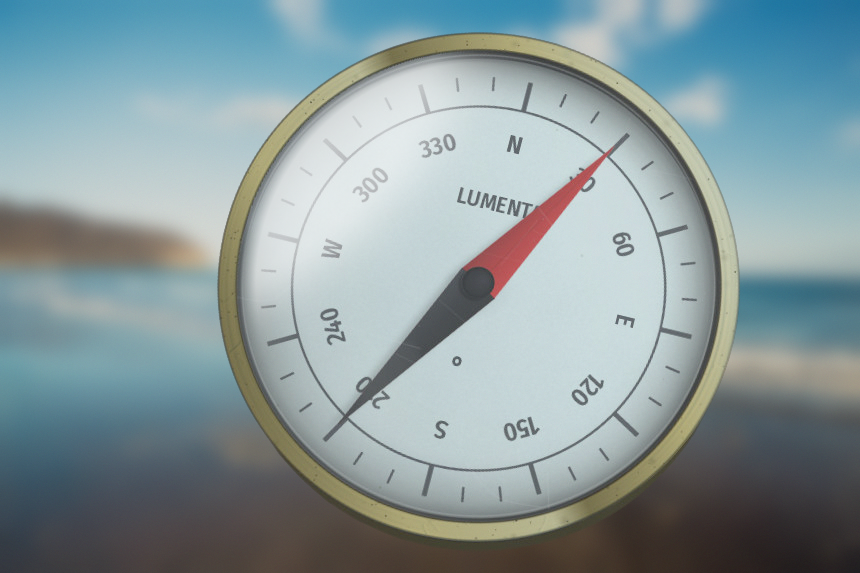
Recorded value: 30 °
